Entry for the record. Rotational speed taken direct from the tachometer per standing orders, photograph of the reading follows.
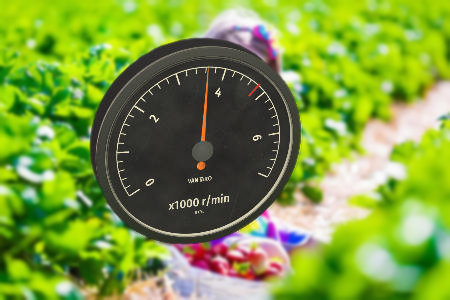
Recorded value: 3600 rpm
